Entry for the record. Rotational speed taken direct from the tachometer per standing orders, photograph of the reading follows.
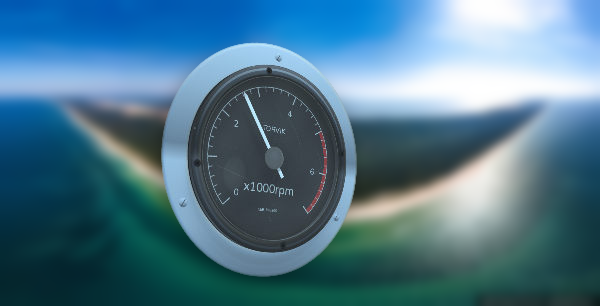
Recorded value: 2600 rpm
